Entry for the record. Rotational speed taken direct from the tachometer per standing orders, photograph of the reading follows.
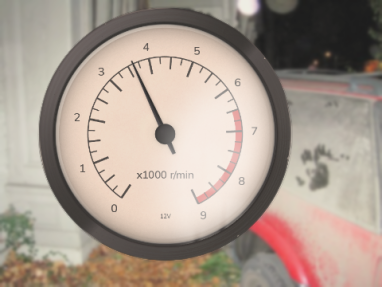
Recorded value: 3625 rpm
